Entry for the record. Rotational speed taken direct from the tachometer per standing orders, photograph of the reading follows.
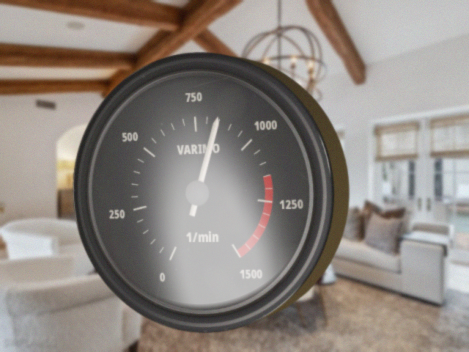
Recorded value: 850 rpm
